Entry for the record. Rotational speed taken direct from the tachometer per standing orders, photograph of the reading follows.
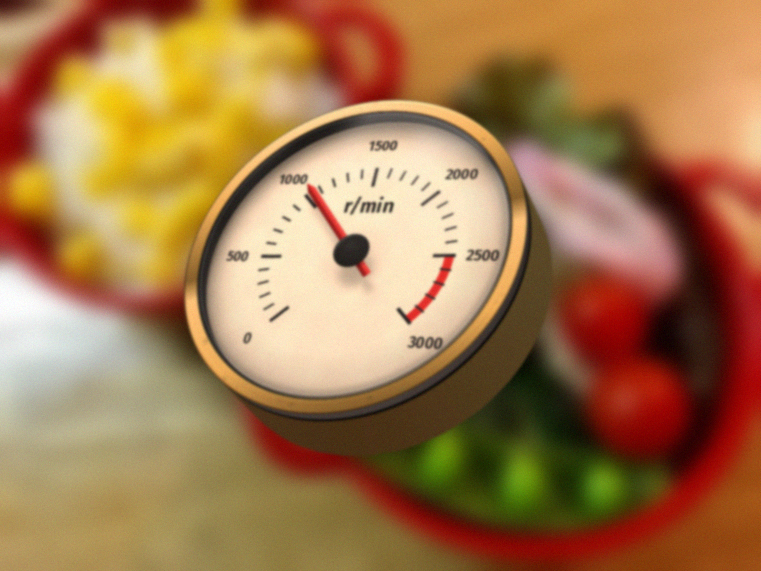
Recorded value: 1050 rpm
